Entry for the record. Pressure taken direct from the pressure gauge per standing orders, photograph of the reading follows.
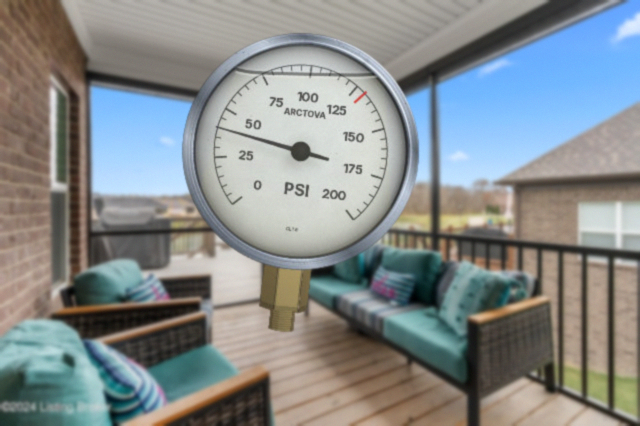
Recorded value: 40 psi
